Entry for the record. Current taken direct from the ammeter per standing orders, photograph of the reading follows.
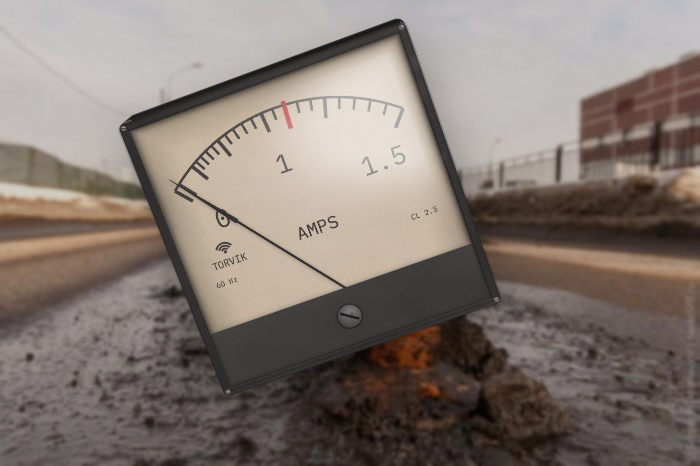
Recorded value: 0.25 A
